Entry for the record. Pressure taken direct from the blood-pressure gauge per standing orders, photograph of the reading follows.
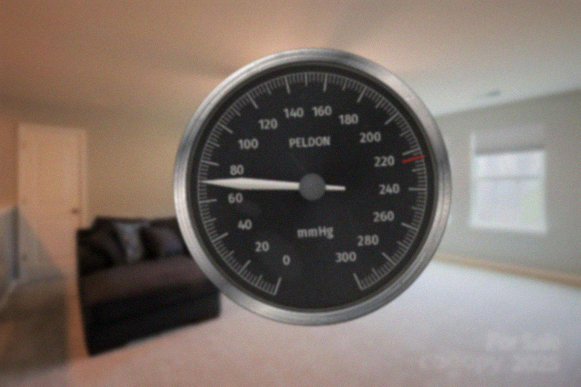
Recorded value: 70 mmHg
